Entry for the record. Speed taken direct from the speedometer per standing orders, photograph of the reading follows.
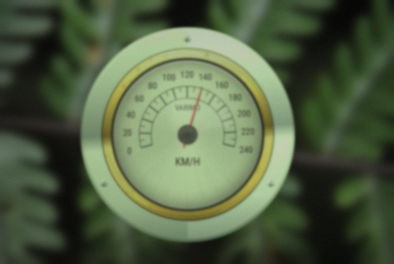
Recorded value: 140 km/h
